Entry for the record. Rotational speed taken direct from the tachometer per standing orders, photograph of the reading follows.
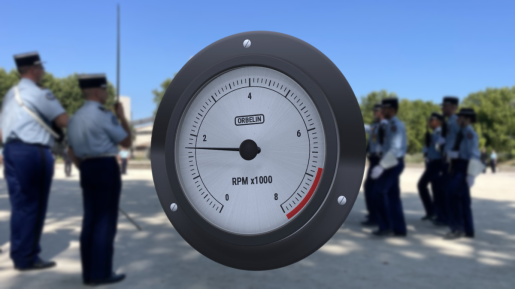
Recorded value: 1700 rpm
